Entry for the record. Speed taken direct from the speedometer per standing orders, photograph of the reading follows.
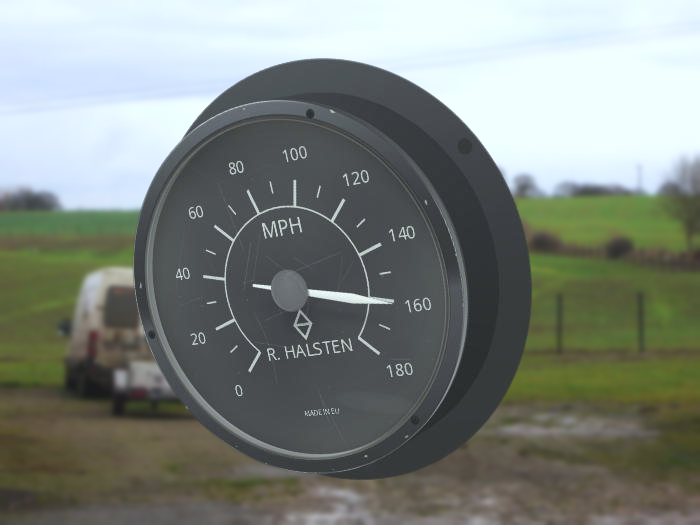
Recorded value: 160 mph
